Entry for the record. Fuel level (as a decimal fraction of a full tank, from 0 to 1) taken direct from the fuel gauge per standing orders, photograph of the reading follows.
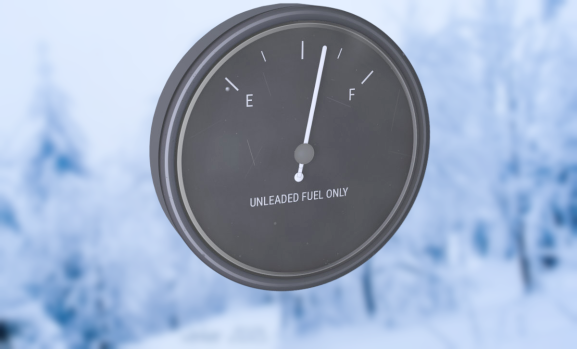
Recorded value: 0.625
